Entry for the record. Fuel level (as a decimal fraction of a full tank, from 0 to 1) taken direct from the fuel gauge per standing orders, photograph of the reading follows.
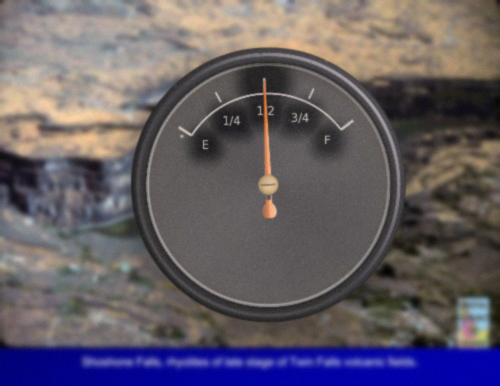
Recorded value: 0.5
